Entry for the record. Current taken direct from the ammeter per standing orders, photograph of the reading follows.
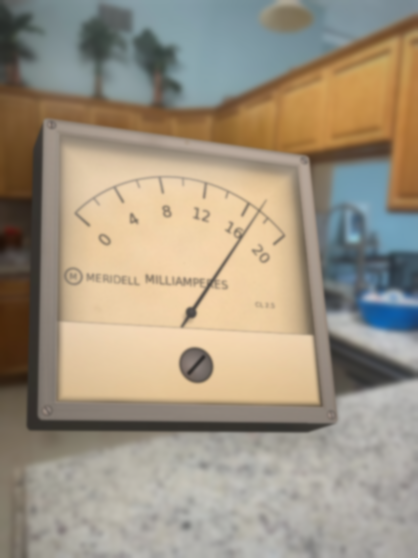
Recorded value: 17 mA
